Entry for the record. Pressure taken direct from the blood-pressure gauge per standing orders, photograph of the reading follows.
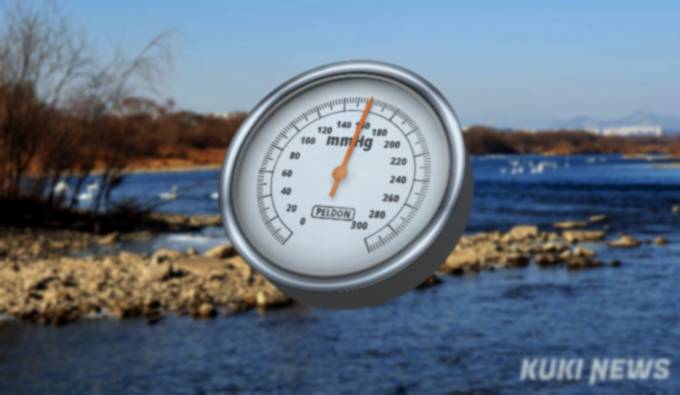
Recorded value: 160 mmHg
